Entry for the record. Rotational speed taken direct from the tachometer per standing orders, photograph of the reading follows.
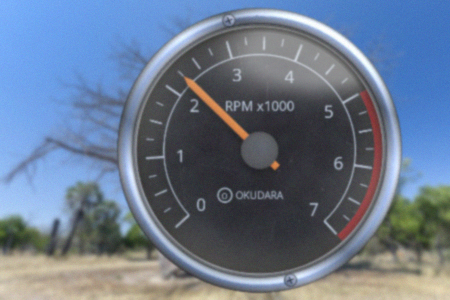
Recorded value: 2250 rpm
